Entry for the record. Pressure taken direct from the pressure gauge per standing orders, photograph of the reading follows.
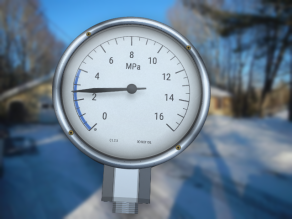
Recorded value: 2.5 MPa
